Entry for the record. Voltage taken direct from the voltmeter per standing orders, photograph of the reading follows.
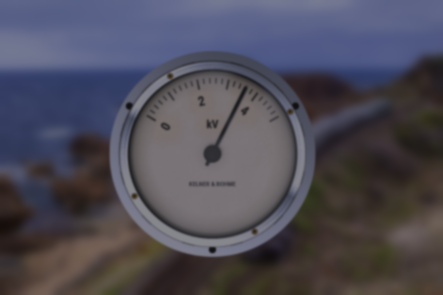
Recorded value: 3.6 kV
